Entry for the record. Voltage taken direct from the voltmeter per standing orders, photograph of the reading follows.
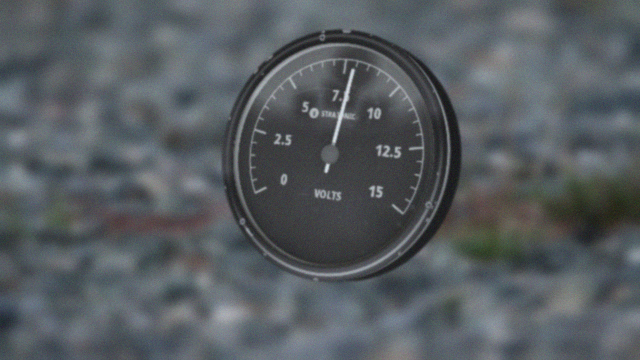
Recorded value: 8 V
